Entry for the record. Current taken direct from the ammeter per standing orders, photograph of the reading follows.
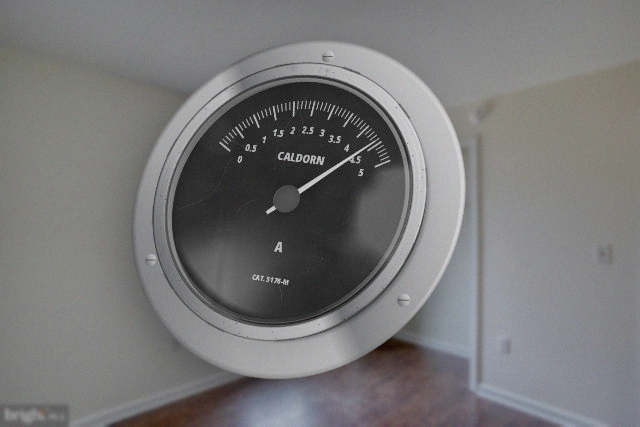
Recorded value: 4.5 A
